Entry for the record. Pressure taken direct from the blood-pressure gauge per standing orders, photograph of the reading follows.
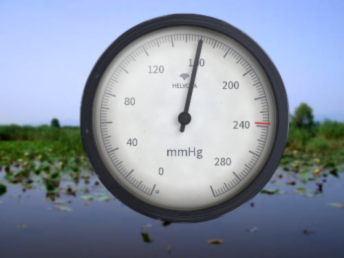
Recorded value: 160 mmHg
